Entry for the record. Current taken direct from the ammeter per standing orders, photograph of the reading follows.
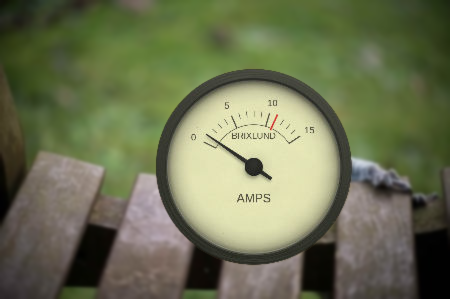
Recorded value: 1 A
